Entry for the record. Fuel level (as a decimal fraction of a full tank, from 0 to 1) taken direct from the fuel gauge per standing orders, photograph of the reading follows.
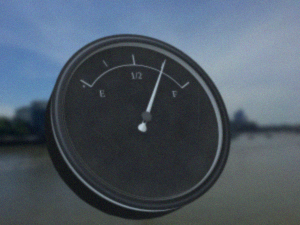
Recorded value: 0.75
